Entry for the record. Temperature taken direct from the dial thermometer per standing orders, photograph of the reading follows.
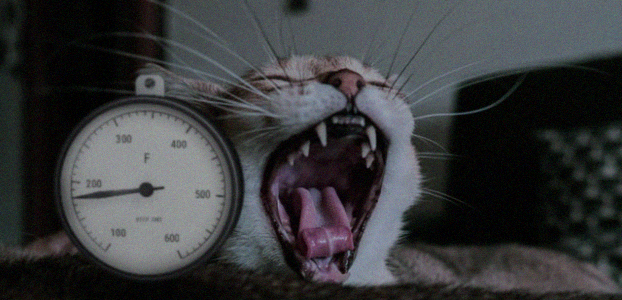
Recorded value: 180 °F
